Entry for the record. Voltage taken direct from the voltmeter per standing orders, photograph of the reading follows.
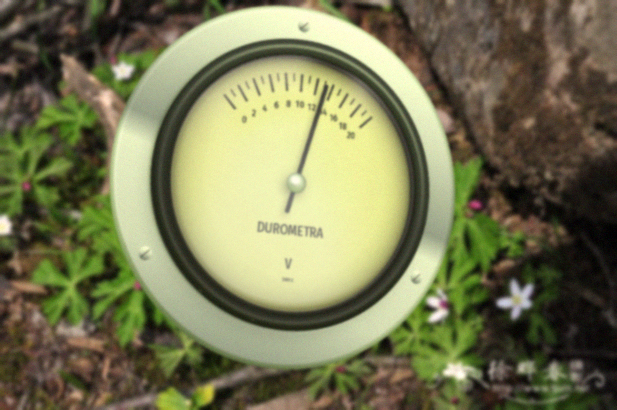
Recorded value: 13 V
